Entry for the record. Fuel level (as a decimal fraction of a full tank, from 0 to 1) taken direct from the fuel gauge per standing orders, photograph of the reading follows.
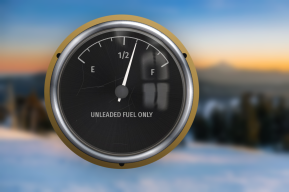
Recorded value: 0.625
